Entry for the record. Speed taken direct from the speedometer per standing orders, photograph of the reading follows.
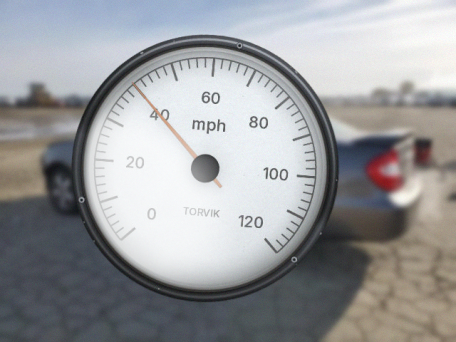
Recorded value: 40 mph
